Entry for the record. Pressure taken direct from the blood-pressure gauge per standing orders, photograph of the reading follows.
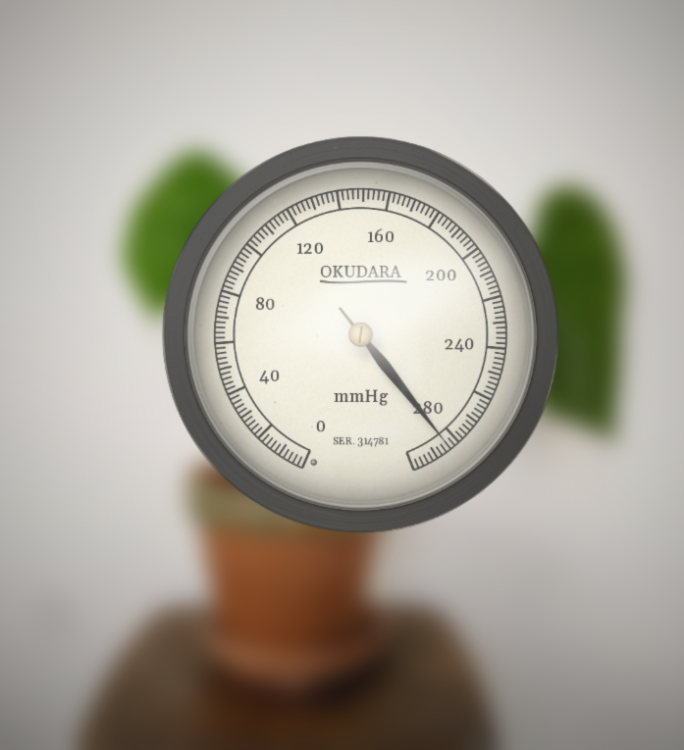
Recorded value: 284 mmHg
